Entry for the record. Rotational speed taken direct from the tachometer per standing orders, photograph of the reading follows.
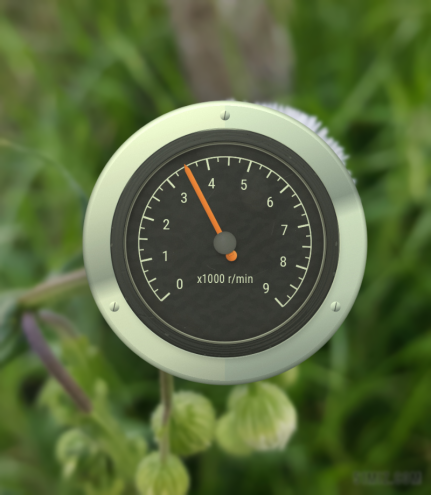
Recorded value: 3500 rpm
